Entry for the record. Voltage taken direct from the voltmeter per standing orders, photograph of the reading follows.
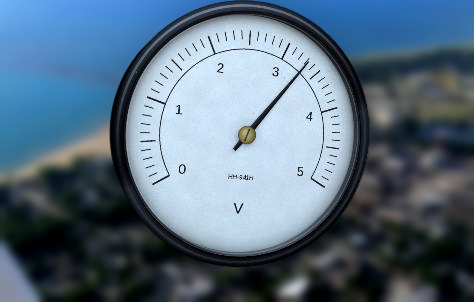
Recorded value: 3.3 V
